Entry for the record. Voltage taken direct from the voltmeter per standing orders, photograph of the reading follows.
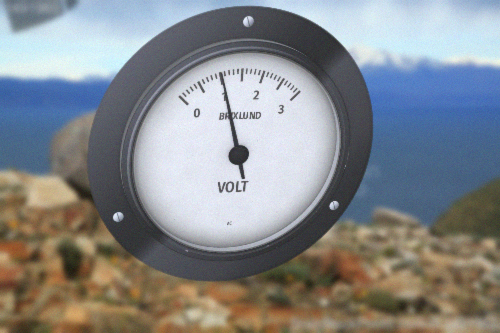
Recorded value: 1 V
